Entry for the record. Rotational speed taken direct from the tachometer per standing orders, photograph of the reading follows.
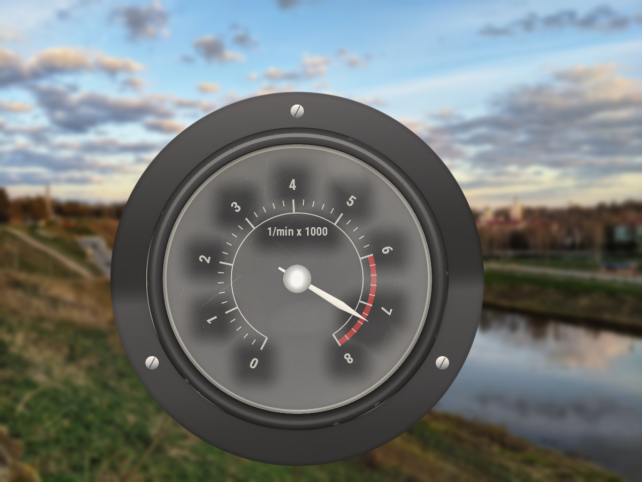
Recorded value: 7300 rpm
